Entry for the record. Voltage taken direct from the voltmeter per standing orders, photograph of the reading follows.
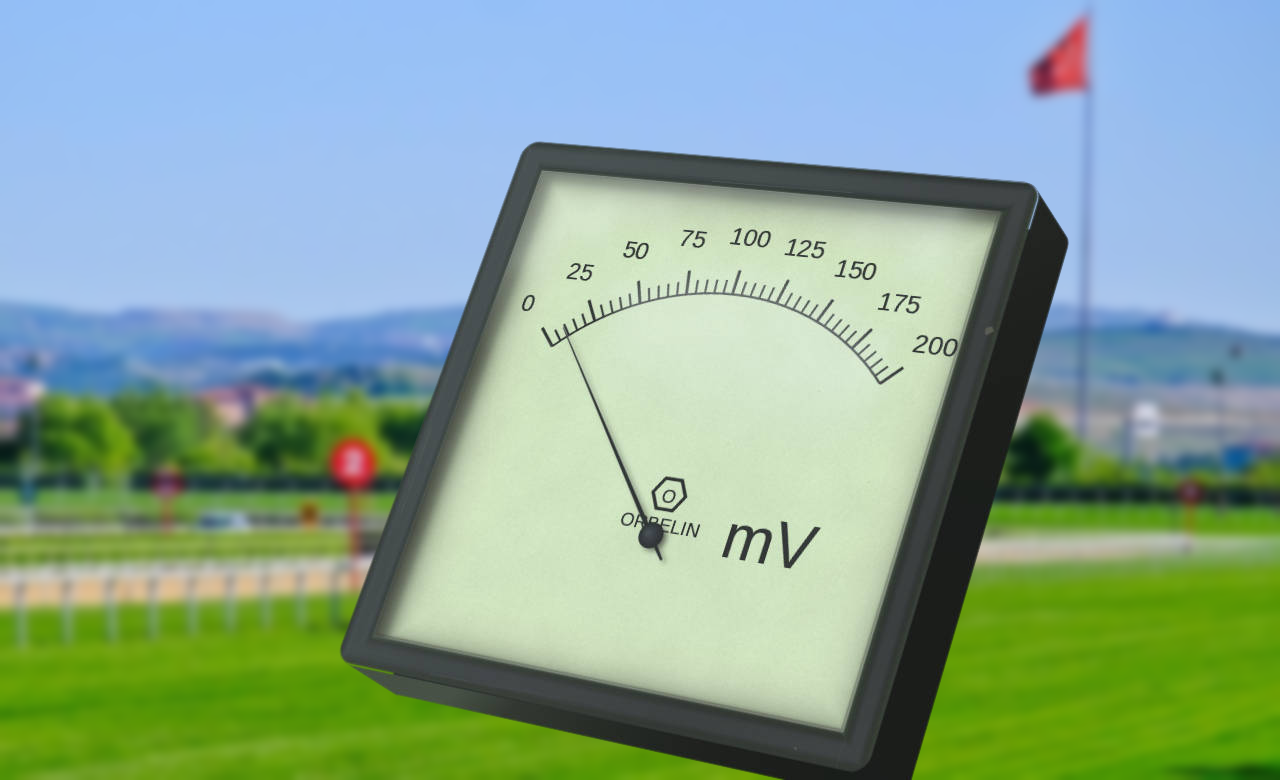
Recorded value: 10 mV
